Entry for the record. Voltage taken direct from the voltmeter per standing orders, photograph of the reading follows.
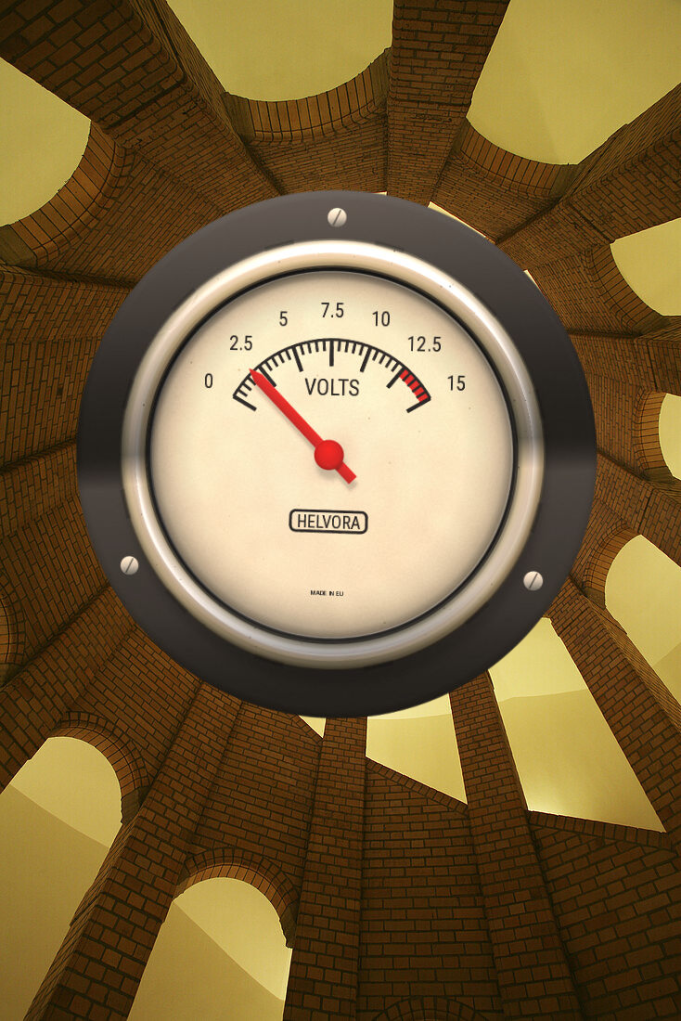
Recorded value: 2 V
